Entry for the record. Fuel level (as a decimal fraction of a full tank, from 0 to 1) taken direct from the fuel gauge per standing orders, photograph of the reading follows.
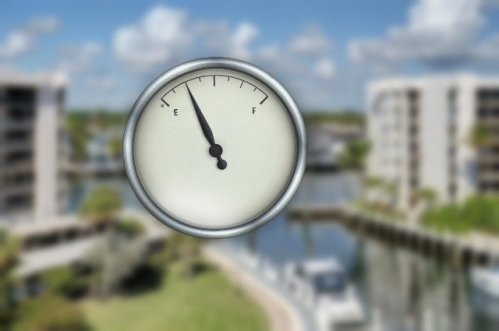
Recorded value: 0.25
